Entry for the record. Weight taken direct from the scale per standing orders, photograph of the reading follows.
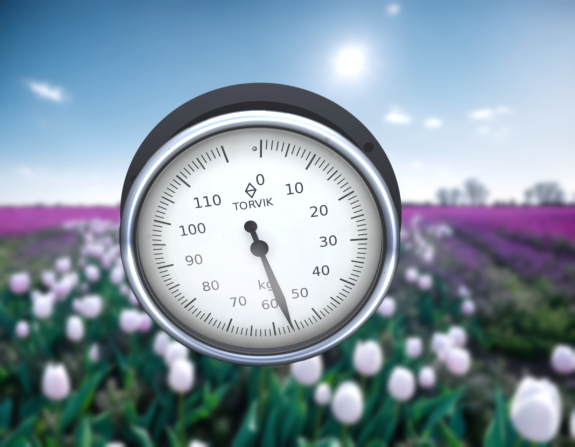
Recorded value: 56 kg
